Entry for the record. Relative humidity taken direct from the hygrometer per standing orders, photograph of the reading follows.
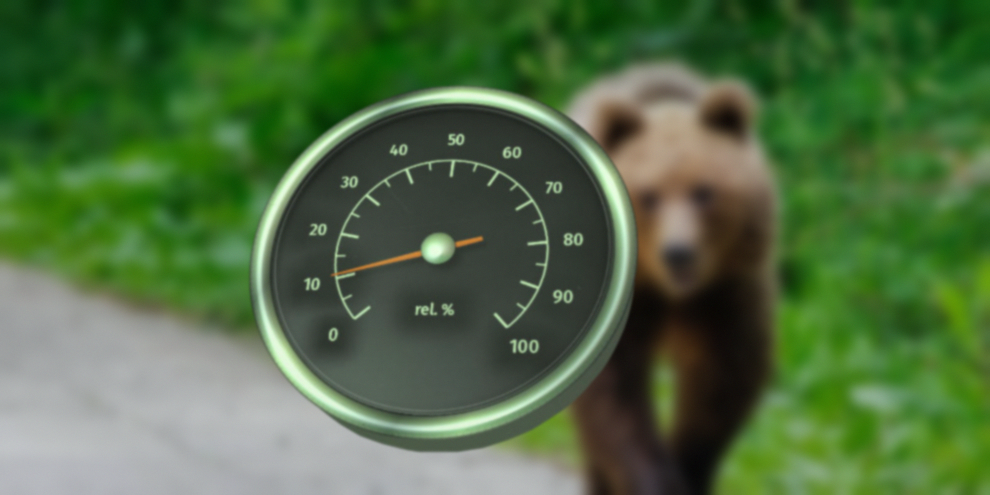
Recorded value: 10 %
